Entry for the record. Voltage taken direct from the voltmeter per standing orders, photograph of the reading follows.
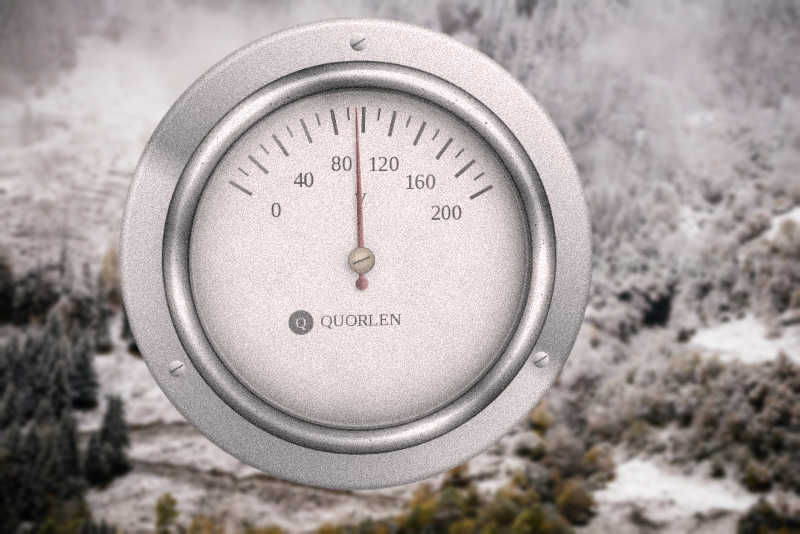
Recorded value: 95 V
